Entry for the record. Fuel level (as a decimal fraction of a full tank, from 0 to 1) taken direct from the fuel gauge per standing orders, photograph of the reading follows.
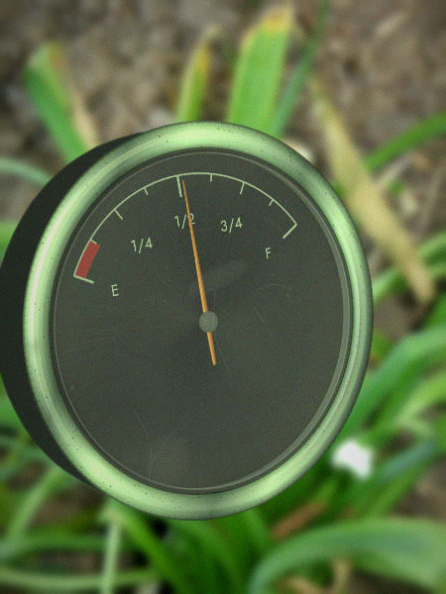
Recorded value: 0.5
